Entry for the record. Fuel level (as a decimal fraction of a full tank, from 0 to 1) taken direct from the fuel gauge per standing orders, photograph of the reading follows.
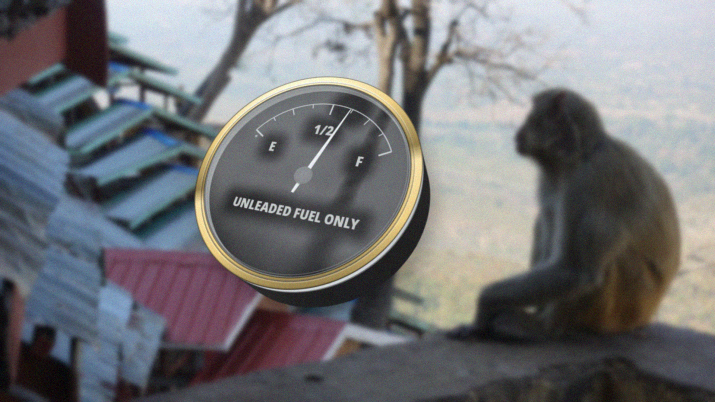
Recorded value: 0.625
